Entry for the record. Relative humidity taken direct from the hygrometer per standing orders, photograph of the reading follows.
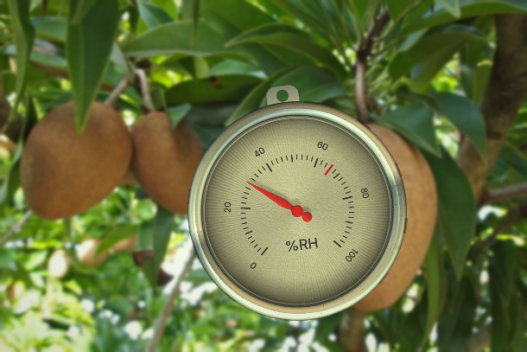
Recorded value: 30 %
